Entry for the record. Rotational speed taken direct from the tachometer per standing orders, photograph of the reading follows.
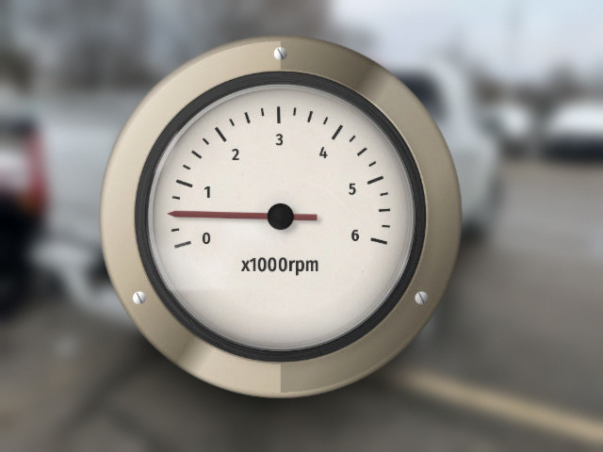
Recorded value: 500 rpm
